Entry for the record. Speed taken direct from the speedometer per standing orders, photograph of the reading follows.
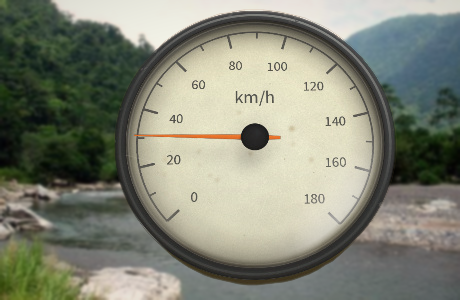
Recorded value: 30 km/h
